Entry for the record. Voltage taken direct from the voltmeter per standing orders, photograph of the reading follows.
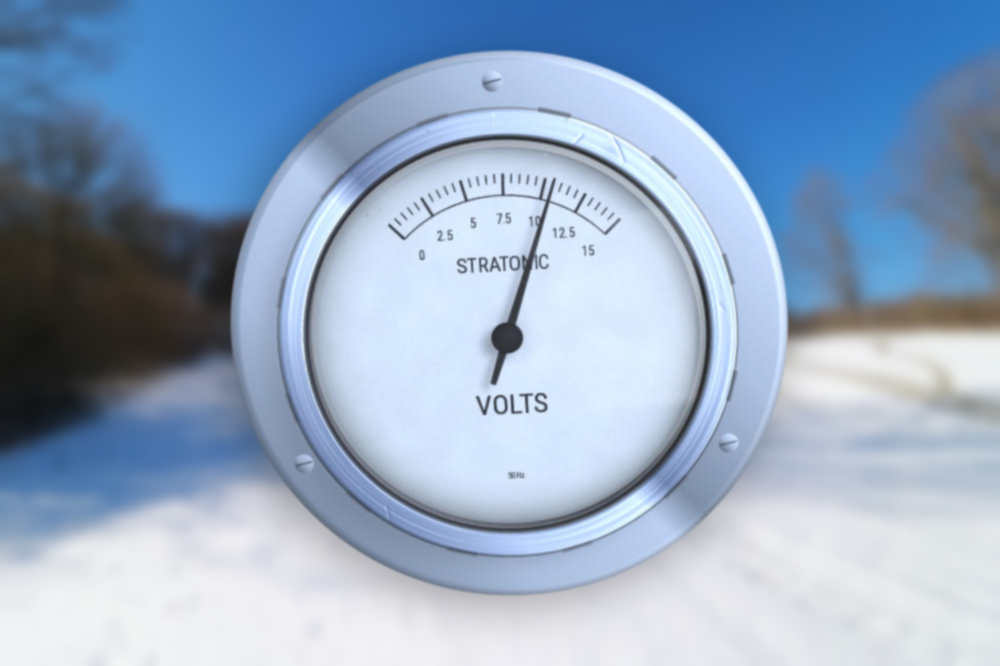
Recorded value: 10.5 V
